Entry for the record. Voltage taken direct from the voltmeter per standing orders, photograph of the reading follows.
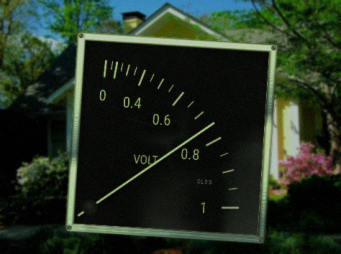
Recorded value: 0.75 V
